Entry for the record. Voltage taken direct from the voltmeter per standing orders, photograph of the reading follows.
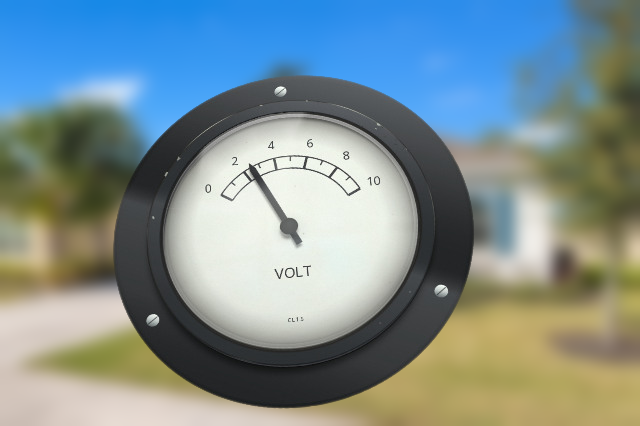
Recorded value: 2.5 V
